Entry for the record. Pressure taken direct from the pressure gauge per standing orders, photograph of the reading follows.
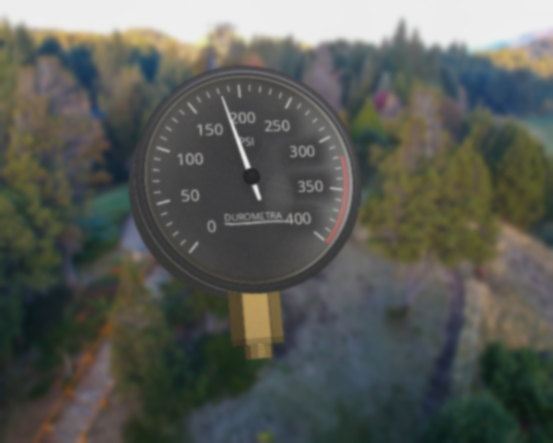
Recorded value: 180 psi
